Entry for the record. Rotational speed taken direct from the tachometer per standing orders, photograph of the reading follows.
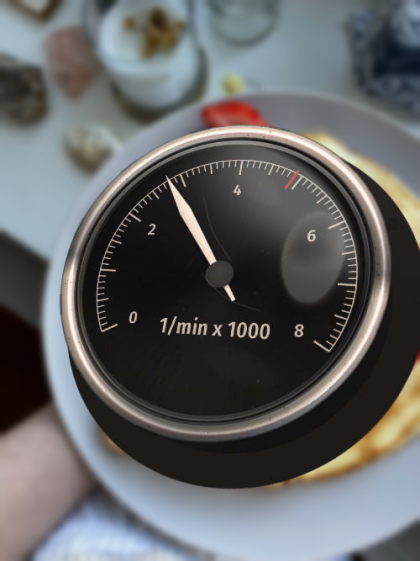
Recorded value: 2800 rpm
